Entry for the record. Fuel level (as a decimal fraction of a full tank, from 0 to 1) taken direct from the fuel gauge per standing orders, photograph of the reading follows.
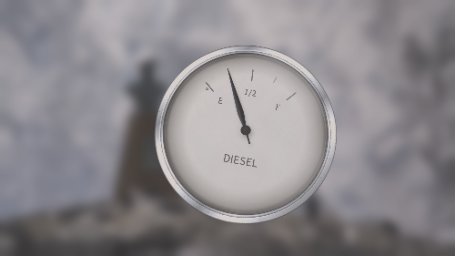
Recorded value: 0.25
